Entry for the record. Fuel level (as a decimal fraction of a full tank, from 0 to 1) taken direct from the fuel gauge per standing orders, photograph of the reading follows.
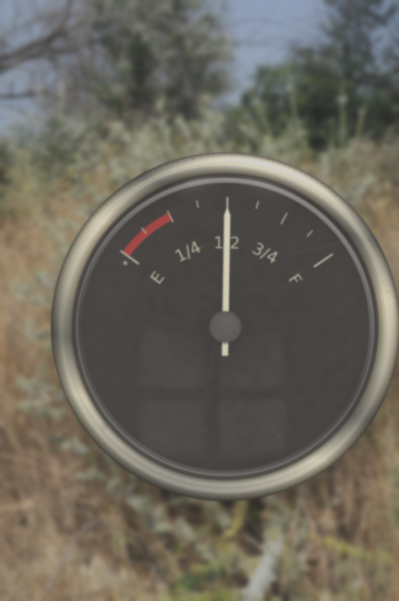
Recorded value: 0.5
